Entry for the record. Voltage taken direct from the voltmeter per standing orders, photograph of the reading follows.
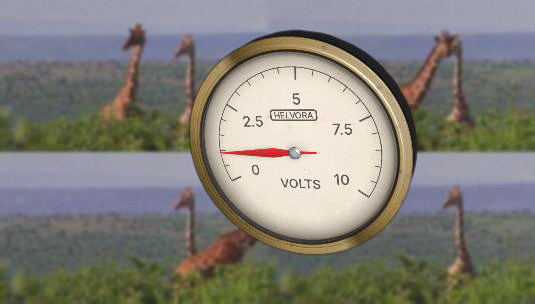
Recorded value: 1 V
